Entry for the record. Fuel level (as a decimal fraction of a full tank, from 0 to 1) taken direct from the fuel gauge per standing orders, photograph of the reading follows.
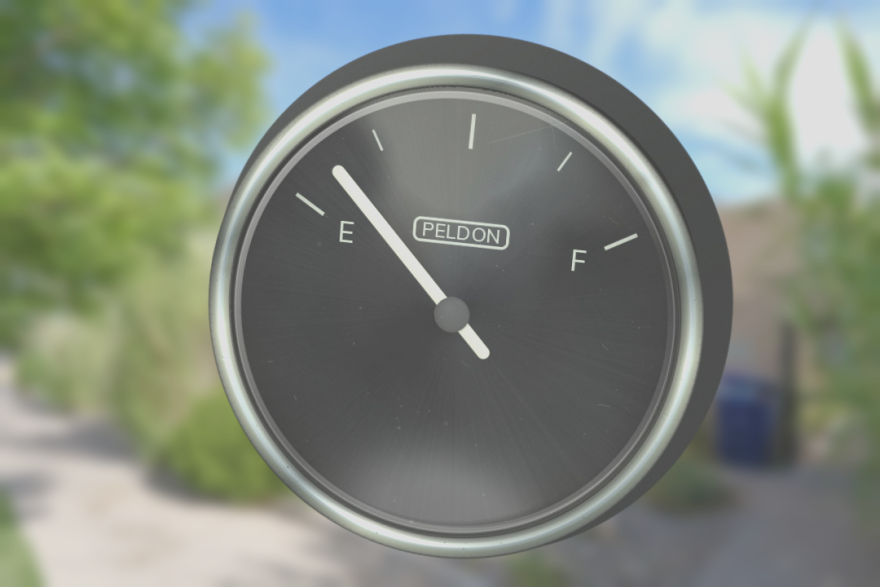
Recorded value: 0.125
